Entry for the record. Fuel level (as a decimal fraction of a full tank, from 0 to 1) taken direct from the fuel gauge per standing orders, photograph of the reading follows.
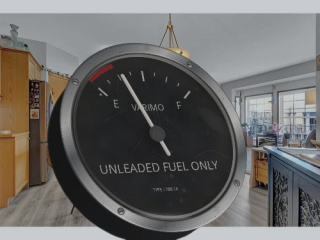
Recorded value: 0.25
